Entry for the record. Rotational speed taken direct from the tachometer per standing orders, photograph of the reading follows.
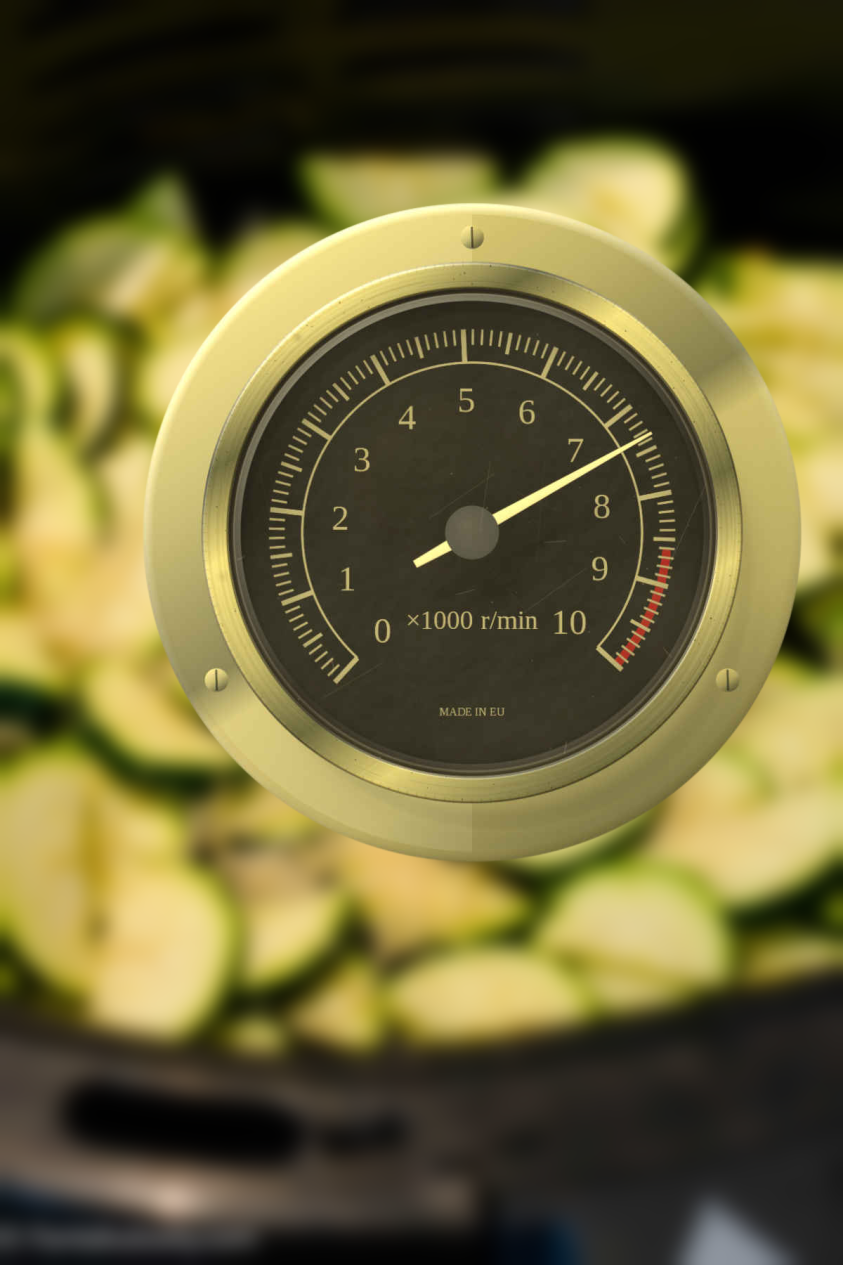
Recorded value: 7350 rpm
